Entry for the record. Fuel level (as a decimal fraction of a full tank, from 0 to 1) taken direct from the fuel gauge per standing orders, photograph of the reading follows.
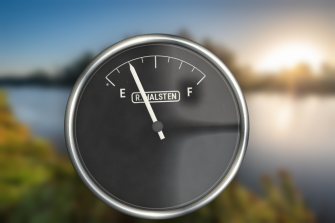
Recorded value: 0.25
